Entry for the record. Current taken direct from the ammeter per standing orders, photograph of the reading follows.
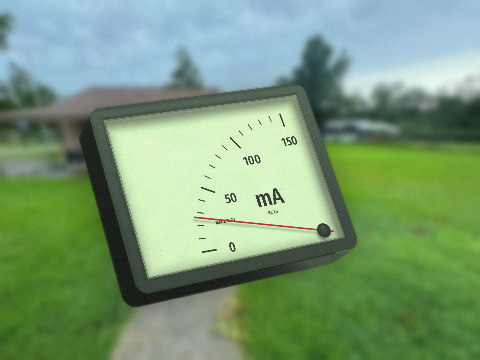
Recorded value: 25 mA
